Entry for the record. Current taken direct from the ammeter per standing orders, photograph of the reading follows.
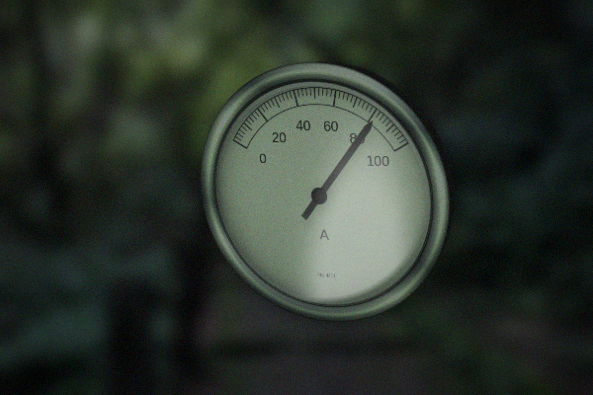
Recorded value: 82 A
